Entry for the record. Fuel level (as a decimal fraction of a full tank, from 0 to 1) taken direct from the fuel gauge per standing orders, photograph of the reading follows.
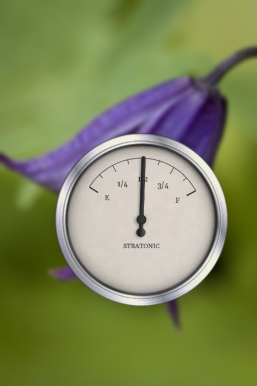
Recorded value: 0.5
